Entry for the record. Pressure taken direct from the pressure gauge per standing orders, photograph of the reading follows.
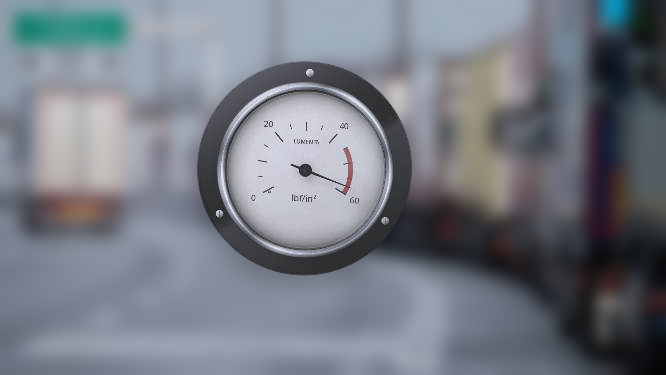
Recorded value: 57.5 psi
